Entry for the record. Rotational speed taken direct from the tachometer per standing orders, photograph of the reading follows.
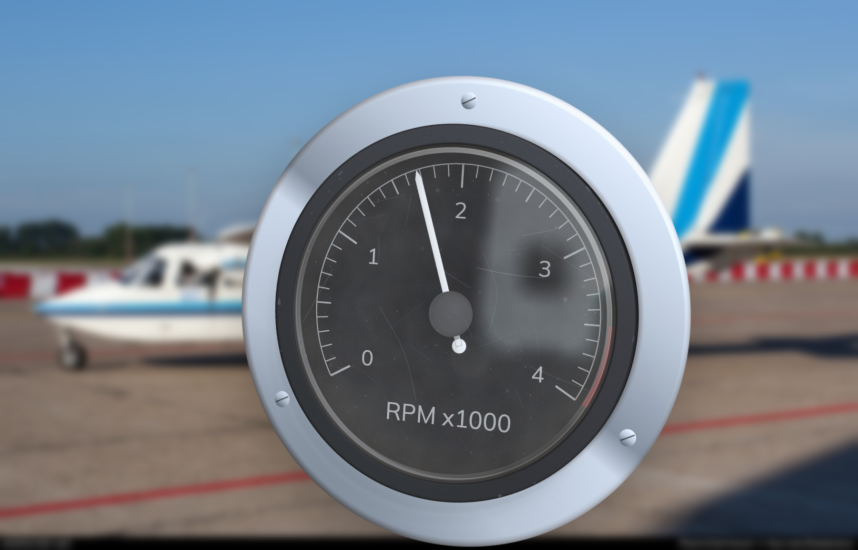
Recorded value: 1700 rpm
